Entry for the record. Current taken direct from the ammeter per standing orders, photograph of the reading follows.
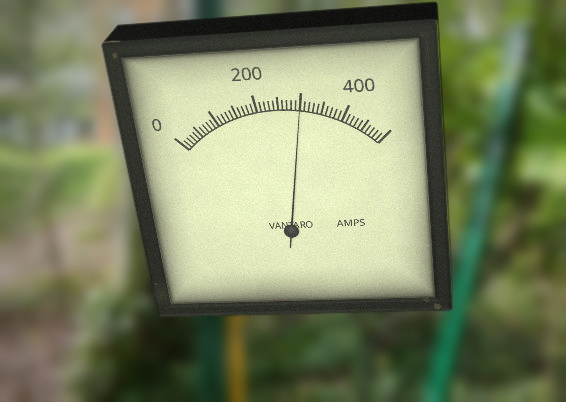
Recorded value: 300 A
